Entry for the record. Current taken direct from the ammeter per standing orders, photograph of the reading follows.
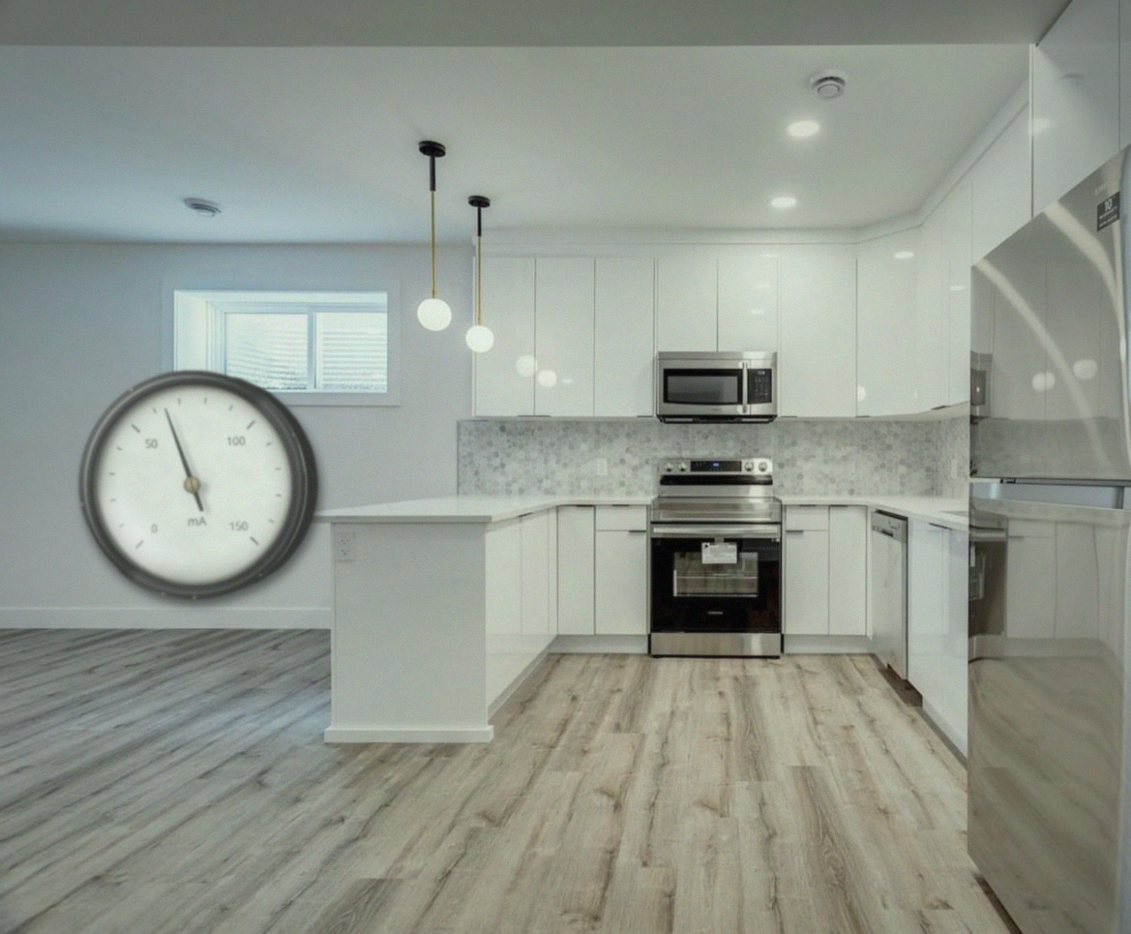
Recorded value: 65 mA
